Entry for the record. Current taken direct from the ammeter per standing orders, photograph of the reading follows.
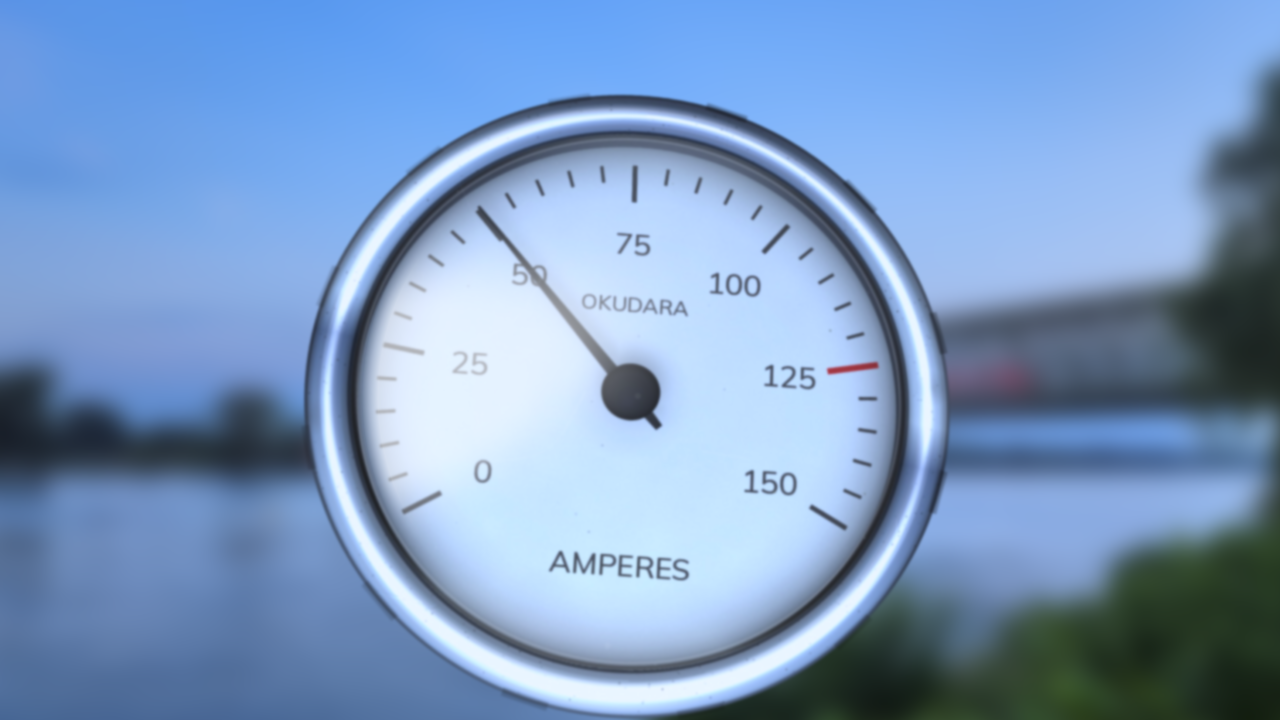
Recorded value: 50 A
